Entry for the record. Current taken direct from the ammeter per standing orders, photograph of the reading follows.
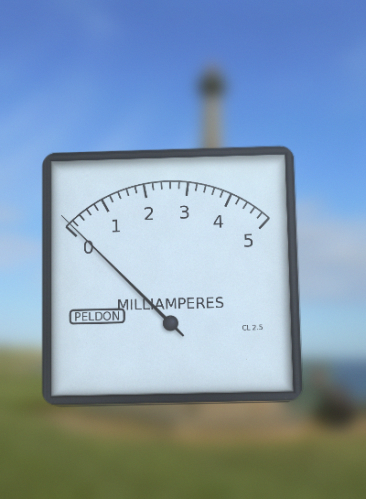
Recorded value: 0.1 mA
